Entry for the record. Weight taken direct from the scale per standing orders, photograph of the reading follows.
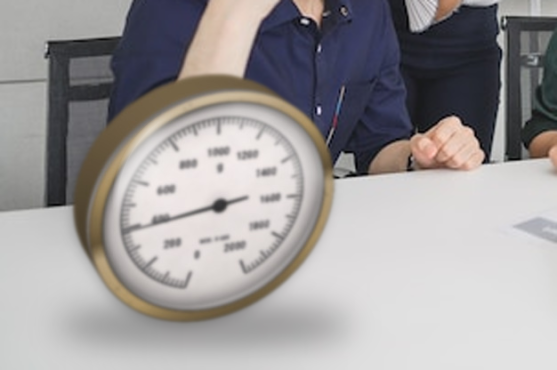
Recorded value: 400 g
